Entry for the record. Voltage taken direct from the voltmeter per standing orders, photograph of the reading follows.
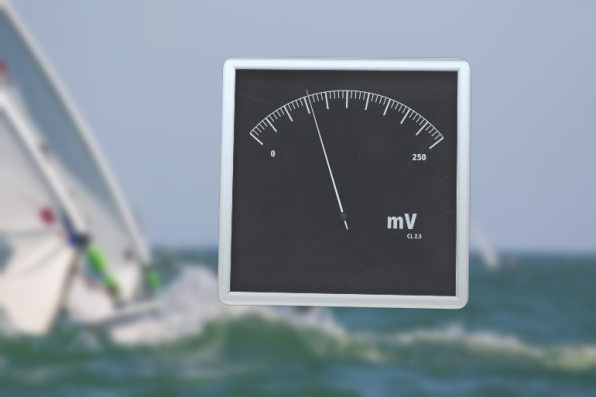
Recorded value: 80 mV
